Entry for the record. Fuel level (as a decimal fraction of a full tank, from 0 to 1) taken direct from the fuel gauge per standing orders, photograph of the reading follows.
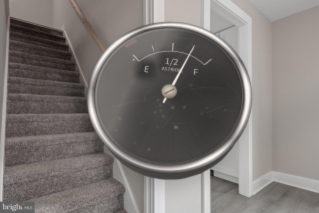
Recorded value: 0.75
